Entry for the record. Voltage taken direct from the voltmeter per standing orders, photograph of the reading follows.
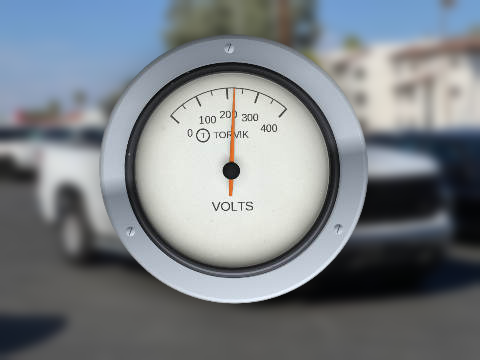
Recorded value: 225 V
